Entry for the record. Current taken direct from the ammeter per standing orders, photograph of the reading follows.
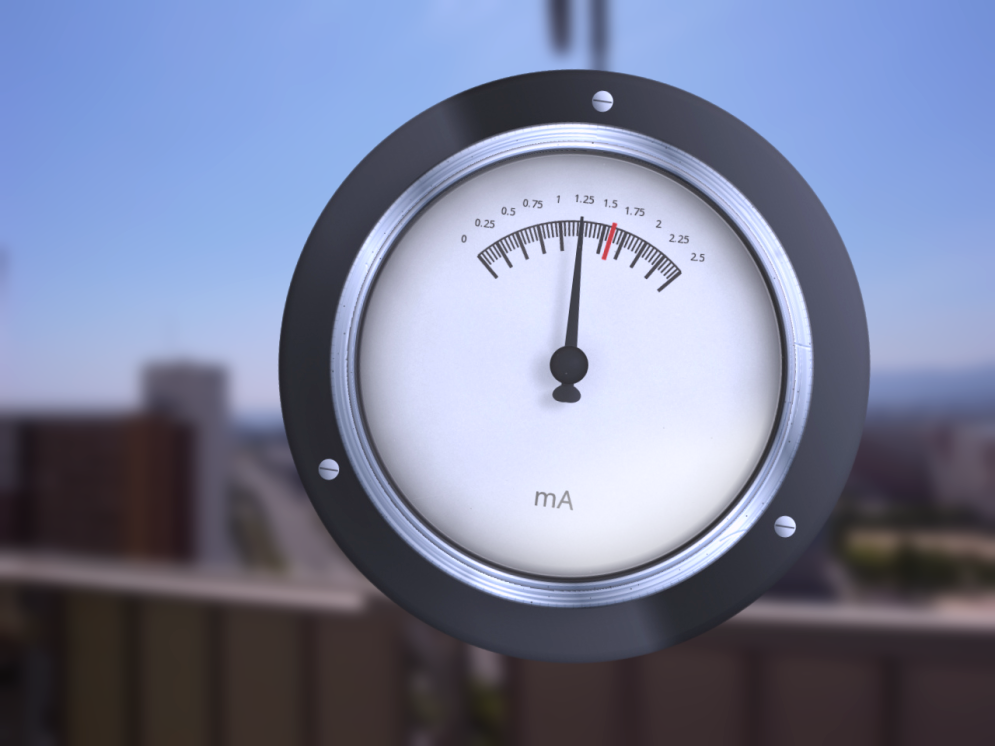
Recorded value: 1.25 mA
